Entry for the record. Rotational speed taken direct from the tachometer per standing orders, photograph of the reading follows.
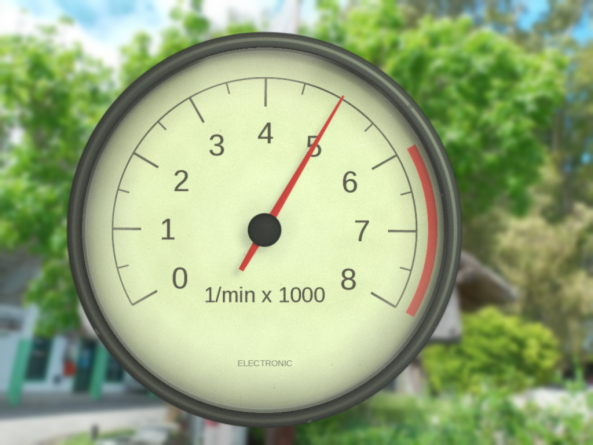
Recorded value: 5000 rpm
